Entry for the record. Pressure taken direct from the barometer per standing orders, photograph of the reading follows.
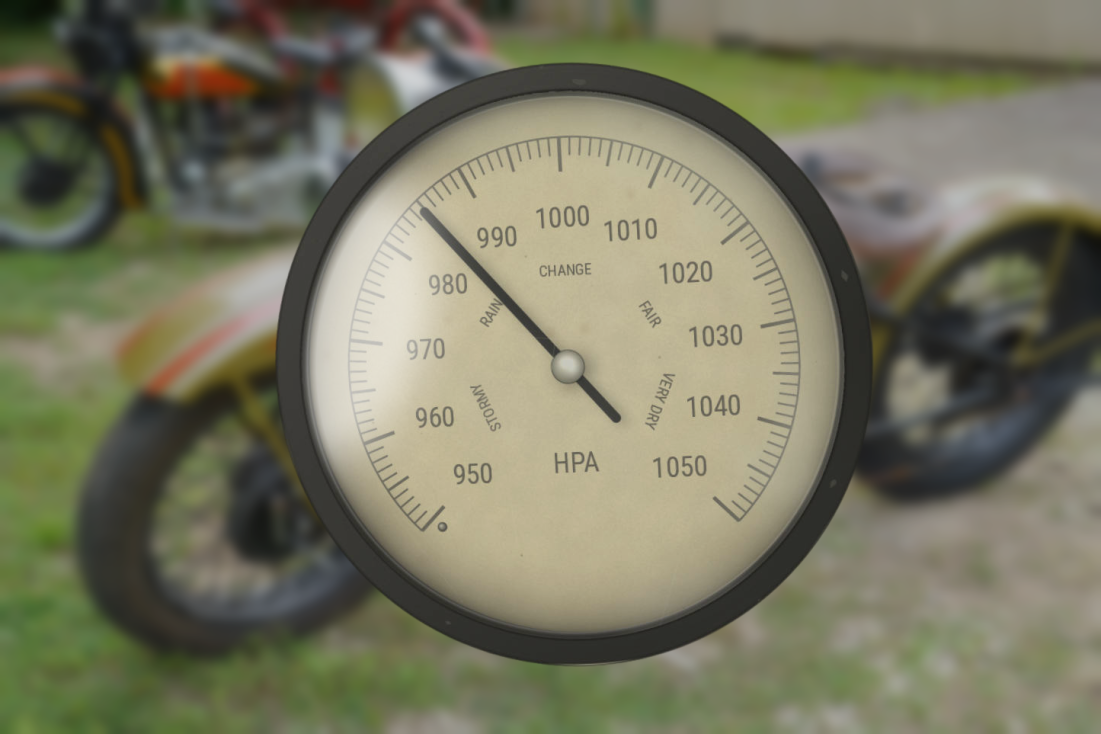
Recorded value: 985 hPa
